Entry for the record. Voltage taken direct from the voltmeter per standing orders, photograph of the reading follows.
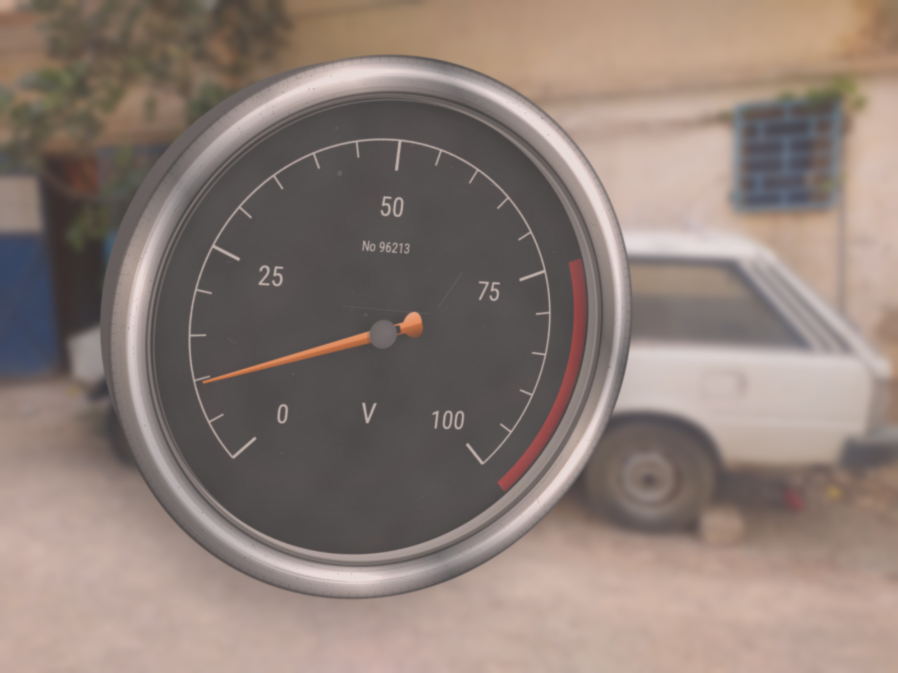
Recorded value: 10 V
